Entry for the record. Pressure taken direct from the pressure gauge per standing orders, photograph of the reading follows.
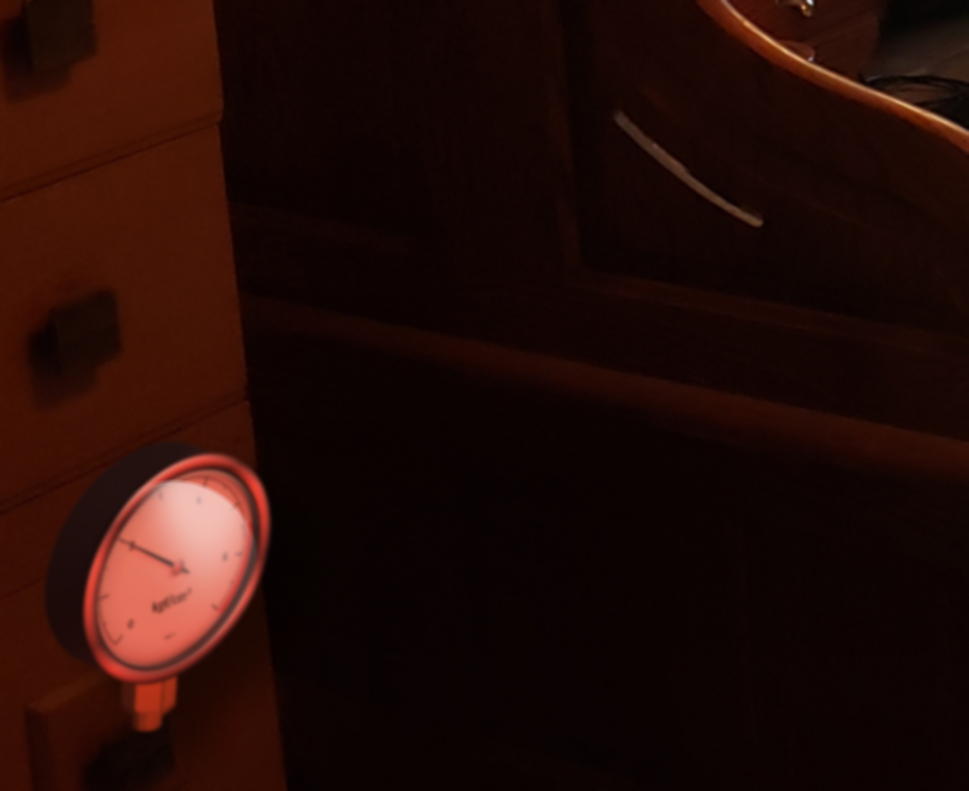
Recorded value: 2 kg/cm²
